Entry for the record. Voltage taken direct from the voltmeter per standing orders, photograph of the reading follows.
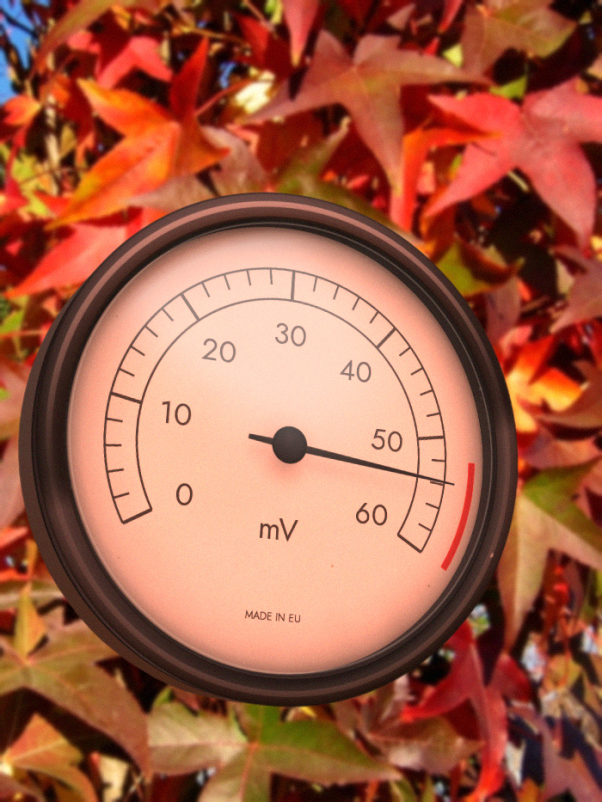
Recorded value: 54 mV
